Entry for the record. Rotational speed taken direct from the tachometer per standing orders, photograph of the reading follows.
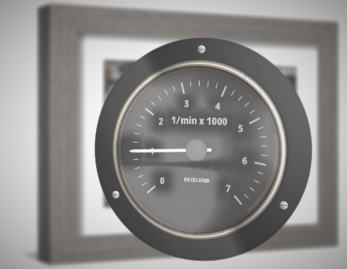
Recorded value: 1000 rpm
